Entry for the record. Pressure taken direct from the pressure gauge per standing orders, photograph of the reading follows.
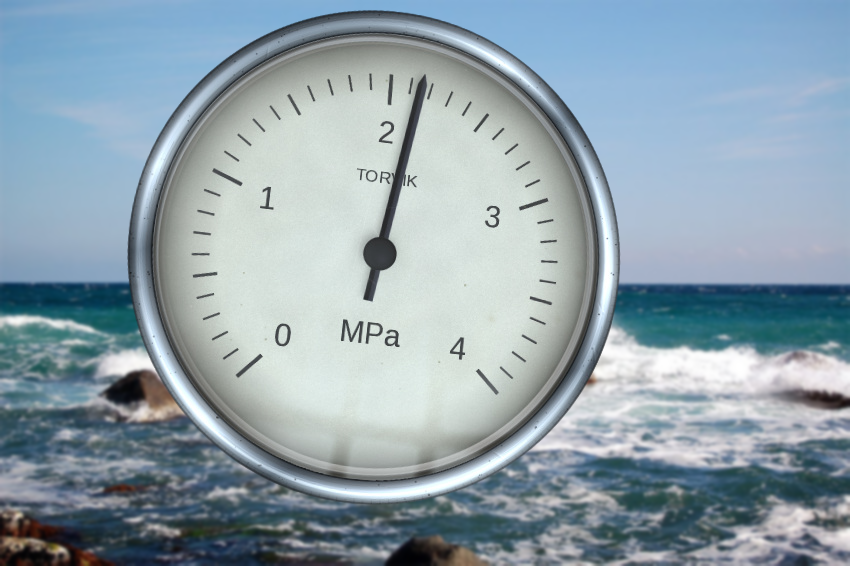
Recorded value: 2.15 MPa
